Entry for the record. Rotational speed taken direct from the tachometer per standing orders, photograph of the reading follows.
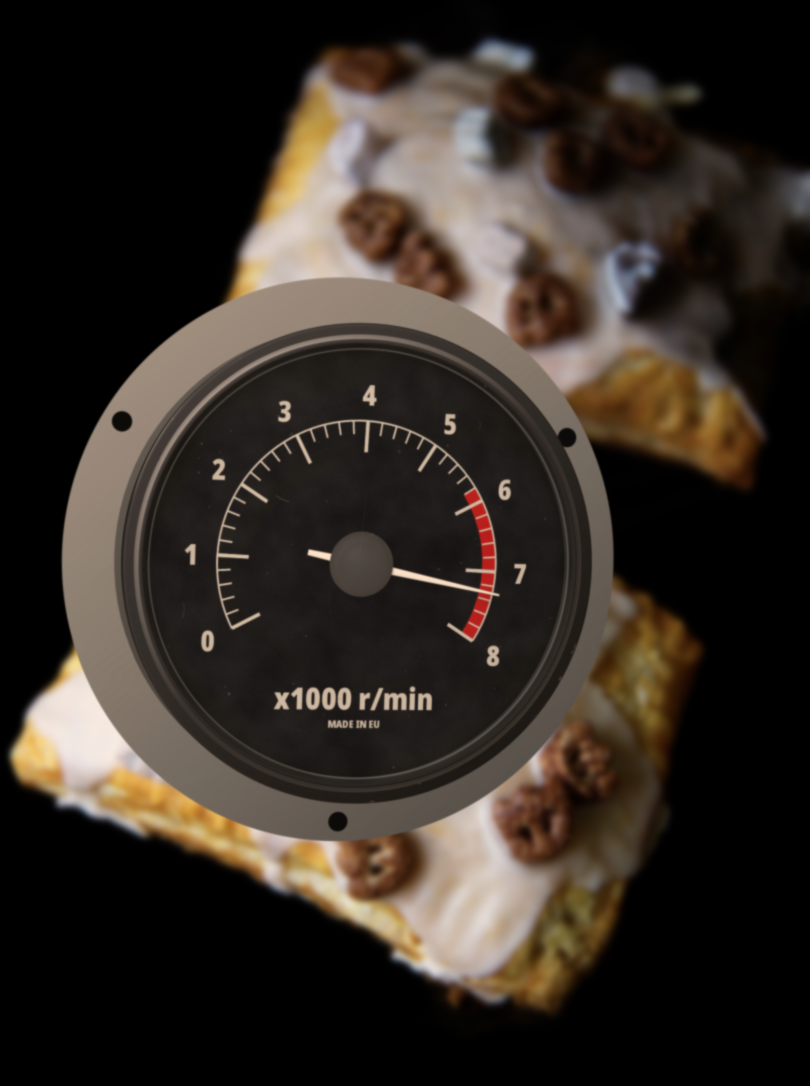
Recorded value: 7300 rpm
